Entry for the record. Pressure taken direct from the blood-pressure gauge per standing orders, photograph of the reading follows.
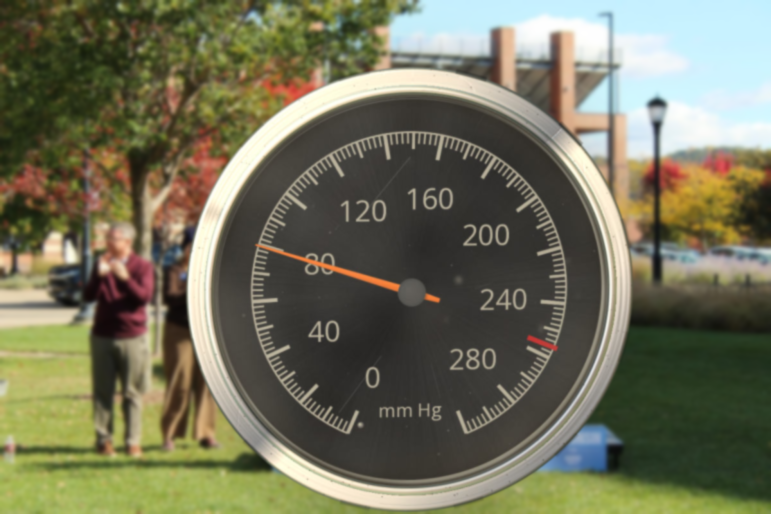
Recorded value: 80 mmHg
